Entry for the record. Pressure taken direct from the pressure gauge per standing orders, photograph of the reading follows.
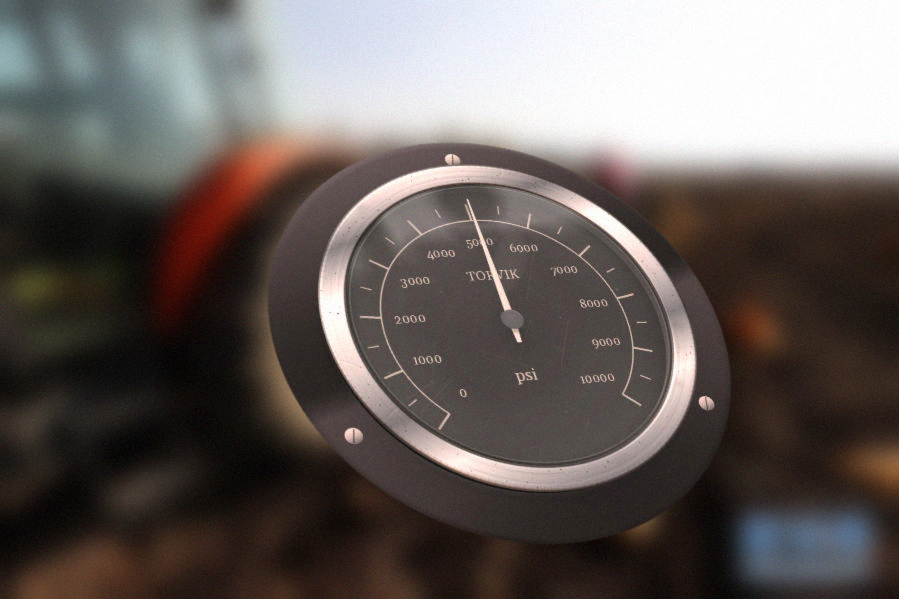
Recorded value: 5000 psi
